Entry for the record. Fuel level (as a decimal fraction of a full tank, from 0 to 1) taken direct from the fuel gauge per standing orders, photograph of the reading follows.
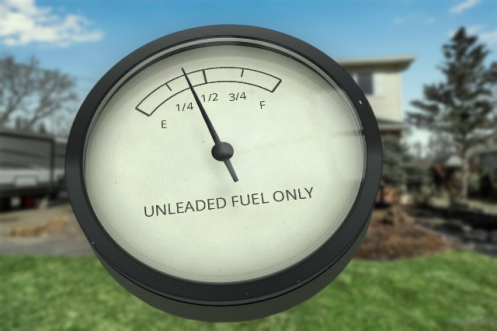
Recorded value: 0.375
